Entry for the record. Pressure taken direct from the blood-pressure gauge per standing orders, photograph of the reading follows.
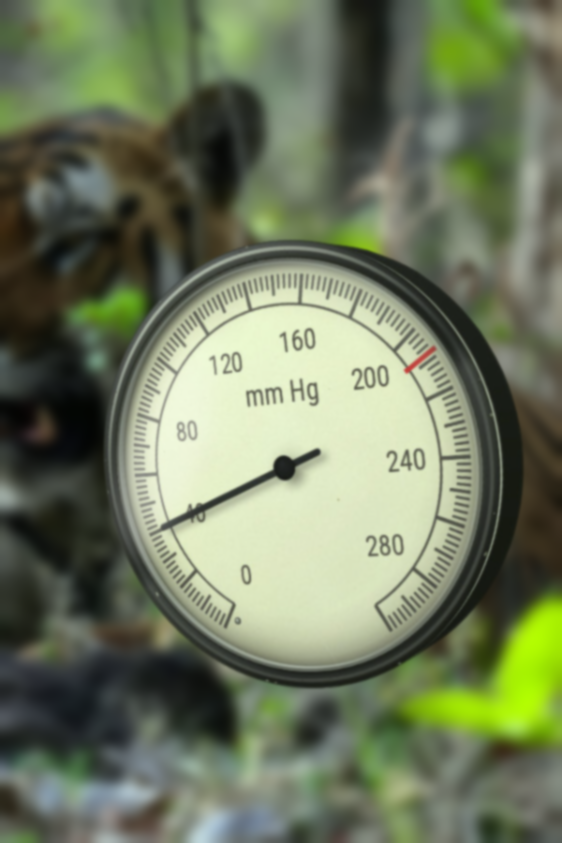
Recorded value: 40 mmHg
